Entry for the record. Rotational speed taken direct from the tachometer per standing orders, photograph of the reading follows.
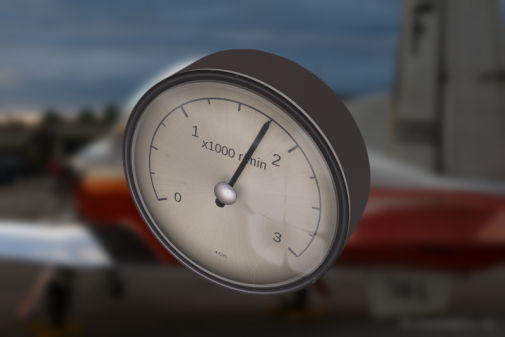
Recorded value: 1750 rpm
